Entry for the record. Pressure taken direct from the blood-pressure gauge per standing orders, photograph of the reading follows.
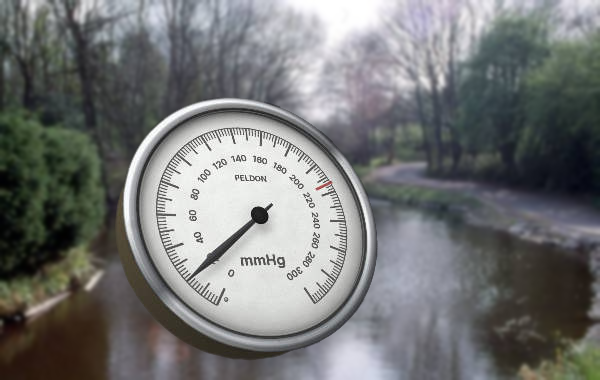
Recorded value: 20 mmHg
